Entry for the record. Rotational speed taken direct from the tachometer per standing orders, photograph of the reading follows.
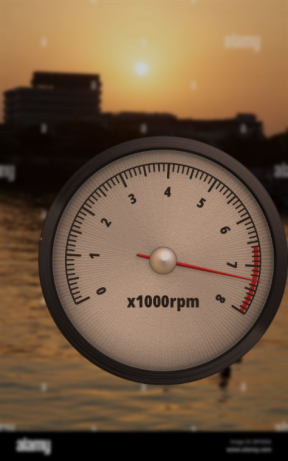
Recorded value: 7300 rpm
